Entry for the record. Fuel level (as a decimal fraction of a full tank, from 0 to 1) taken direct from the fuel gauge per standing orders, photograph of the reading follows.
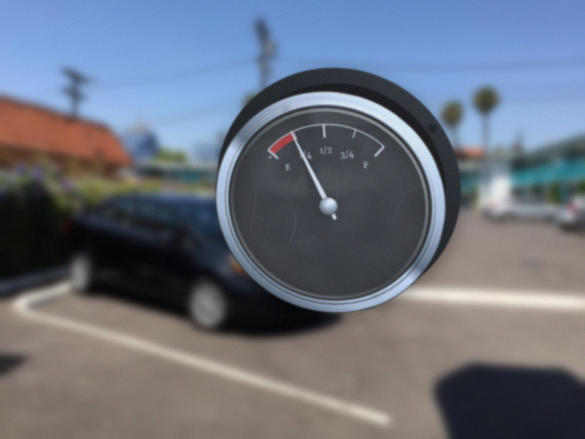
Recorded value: 0.25
